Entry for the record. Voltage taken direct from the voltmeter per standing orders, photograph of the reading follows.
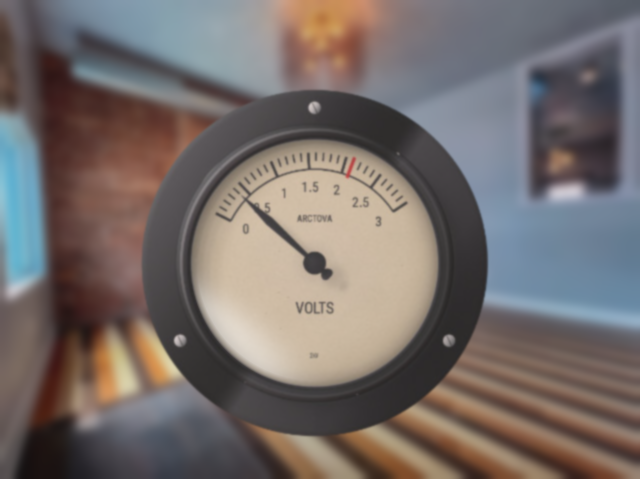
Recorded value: 0.4 V
